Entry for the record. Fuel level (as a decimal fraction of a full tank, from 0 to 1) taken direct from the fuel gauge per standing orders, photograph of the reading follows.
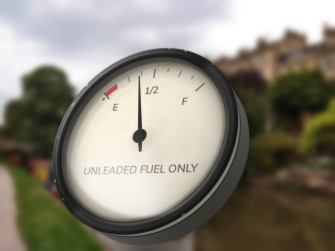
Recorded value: 0.375
